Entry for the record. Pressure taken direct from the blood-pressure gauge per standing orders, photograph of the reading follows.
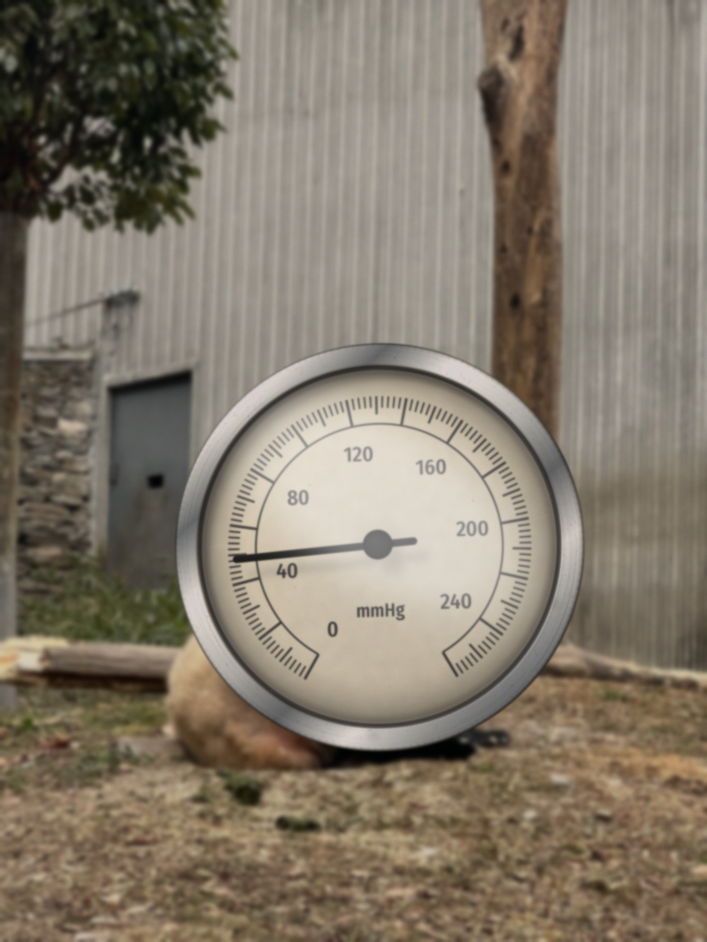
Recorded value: 48 mmHg
